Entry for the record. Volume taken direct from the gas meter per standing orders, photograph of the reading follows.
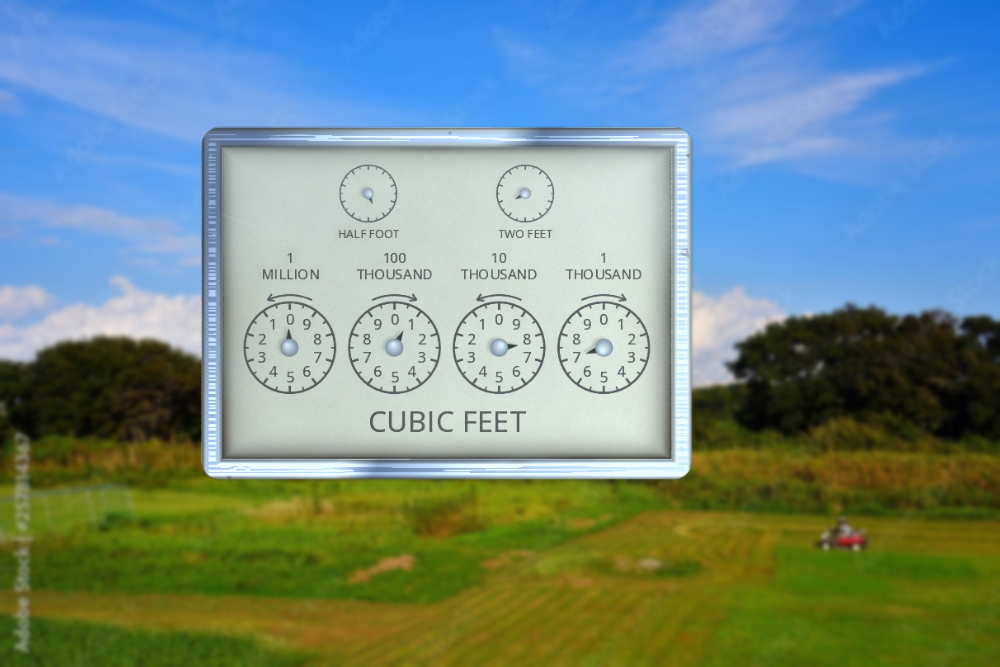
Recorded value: 7700 ft³
